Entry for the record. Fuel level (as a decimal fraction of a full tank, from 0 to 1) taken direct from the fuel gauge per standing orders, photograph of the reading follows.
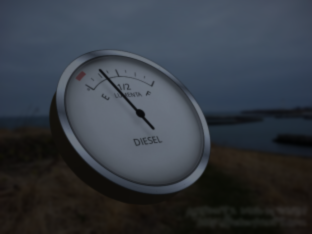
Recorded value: 0.25
